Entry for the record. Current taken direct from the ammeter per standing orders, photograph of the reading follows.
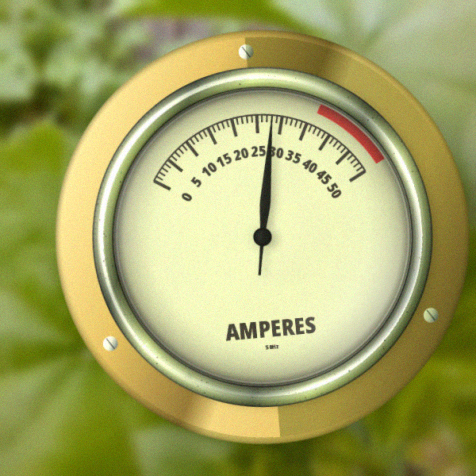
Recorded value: 28 A
